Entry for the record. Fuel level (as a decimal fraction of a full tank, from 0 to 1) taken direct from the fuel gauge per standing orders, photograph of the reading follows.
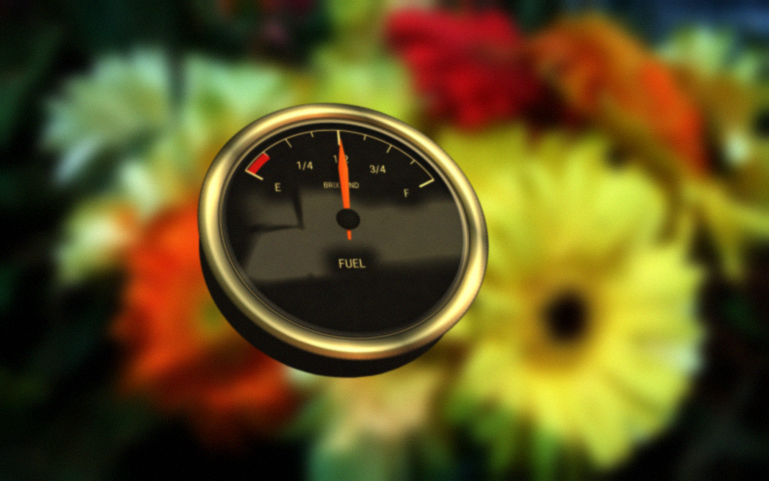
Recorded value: 0.5
